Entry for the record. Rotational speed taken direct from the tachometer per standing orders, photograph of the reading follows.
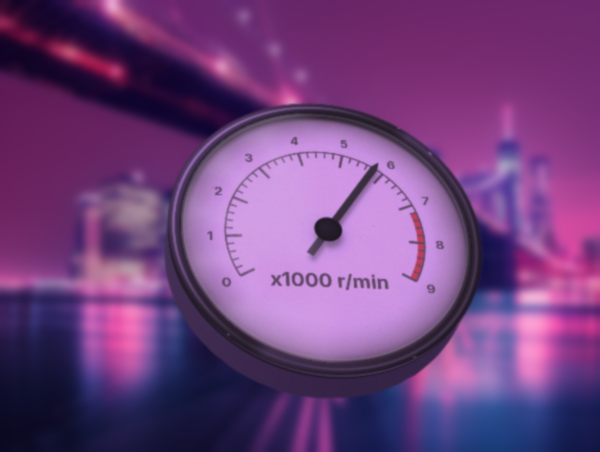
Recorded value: 5800 rpm
